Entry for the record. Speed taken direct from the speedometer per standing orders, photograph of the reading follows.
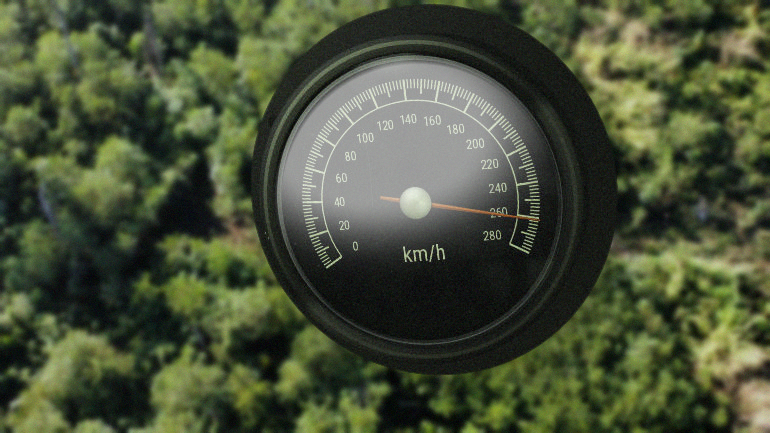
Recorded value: 260 km/h
